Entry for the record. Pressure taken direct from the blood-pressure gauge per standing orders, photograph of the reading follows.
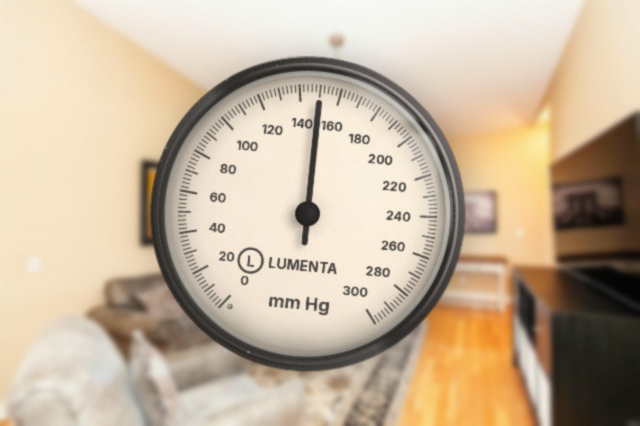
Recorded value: 150 mmHg
